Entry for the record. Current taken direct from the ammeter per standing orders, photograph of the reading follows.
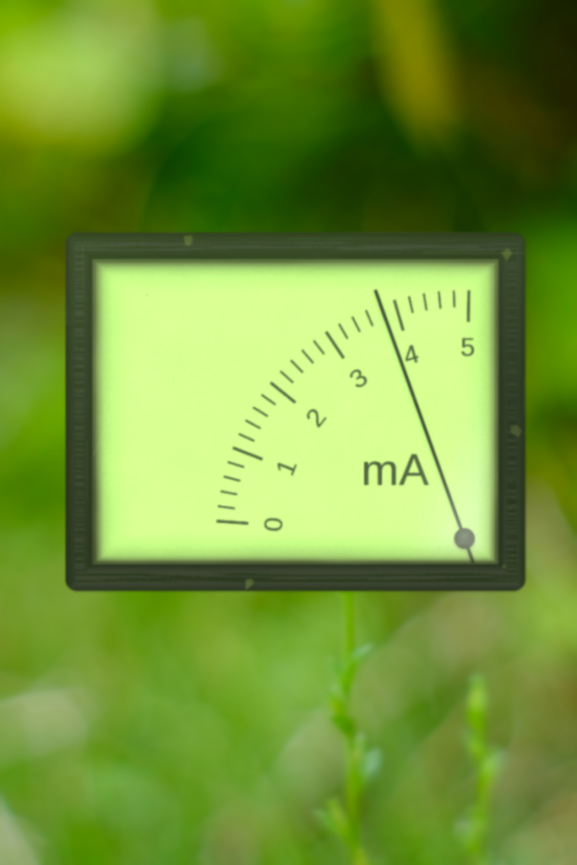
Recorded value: 3.8 mA
